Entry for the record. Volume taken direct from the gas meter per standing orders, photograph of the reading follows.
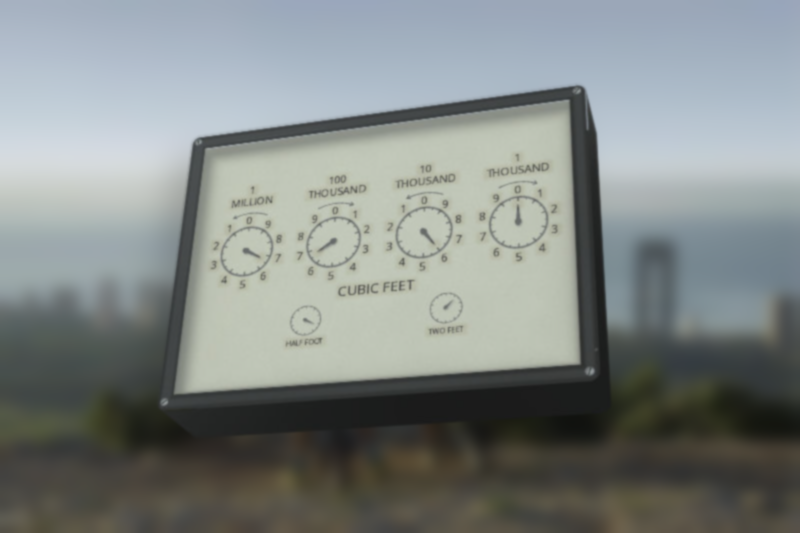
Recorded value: 666000 ft³
